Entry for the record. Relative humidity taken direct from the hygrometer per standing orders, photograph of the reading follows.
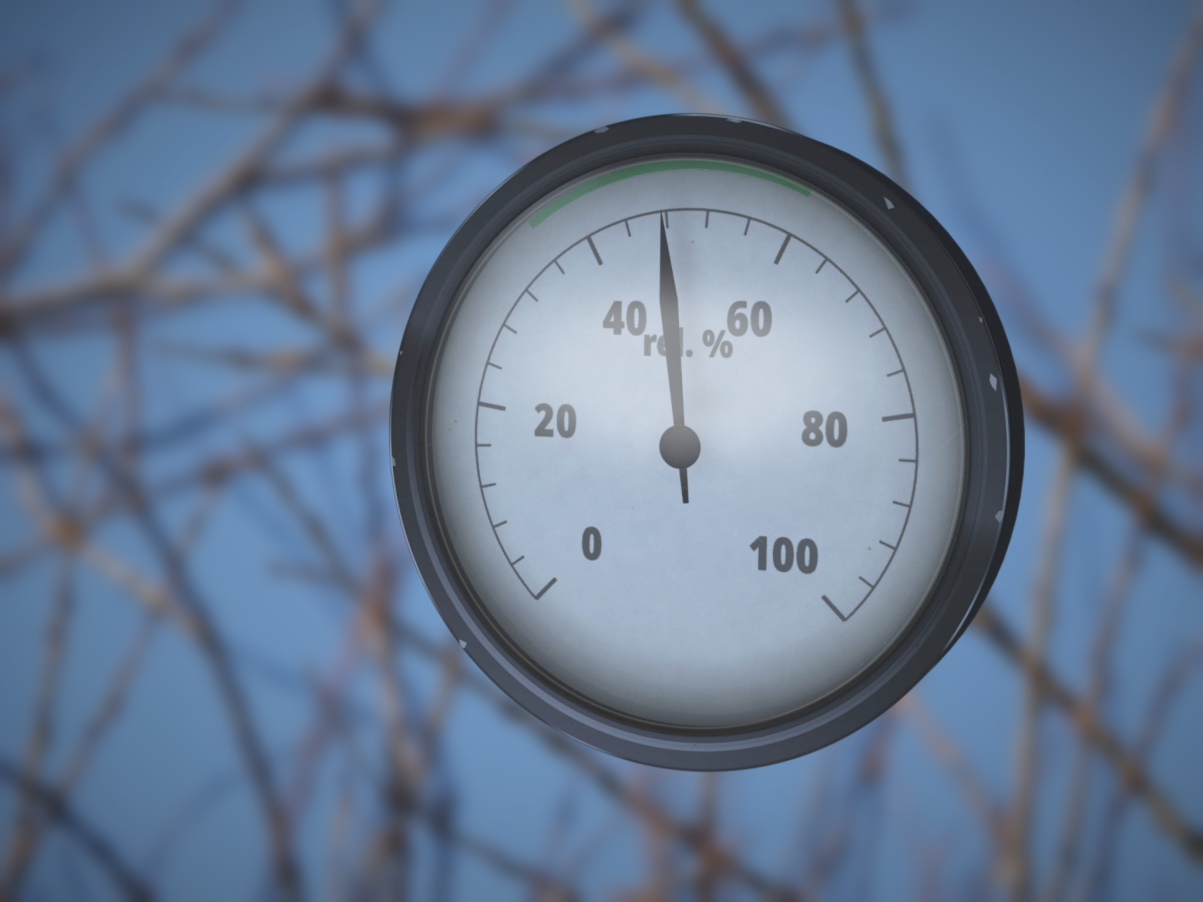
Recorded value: 48 %
